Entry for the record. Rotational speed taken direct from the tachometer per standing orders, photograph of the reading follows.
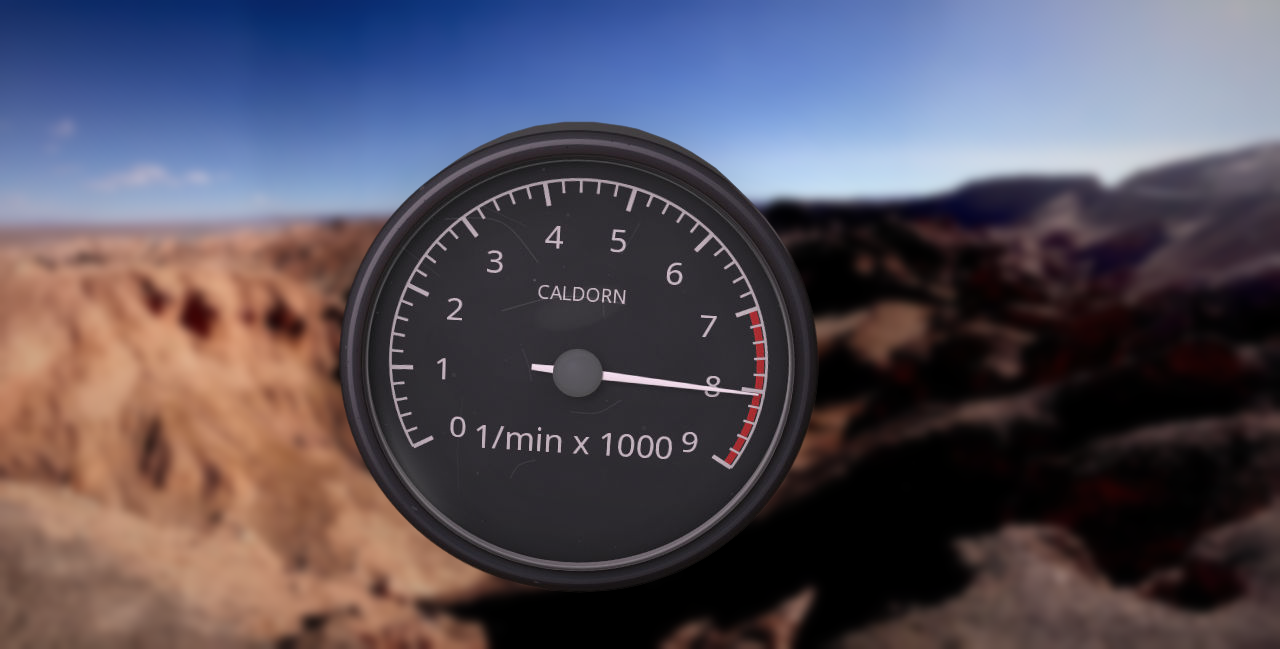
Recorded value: 8000 rpm
